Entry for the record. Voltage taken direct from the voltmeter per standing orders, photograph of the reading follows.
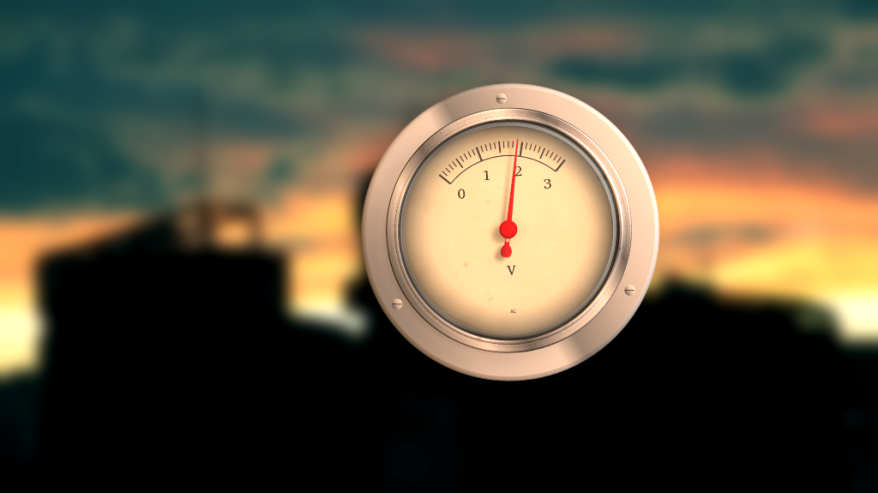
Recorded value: 1.9 V
